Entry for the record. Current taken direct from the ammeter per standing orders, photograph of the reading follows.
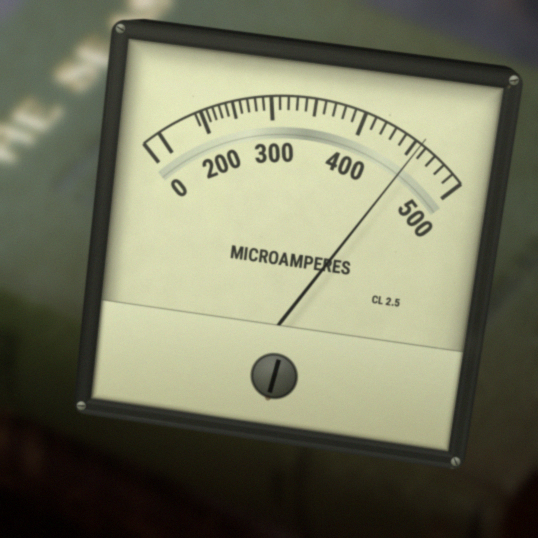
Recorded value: 455 µA
